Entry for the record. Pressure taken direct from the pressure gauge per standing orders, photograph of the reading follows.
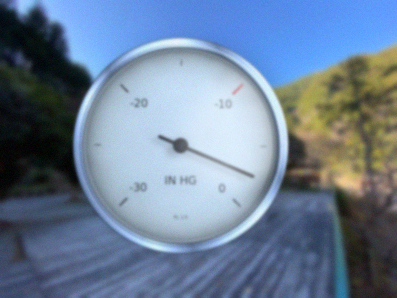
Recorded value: -2.5 inHg
